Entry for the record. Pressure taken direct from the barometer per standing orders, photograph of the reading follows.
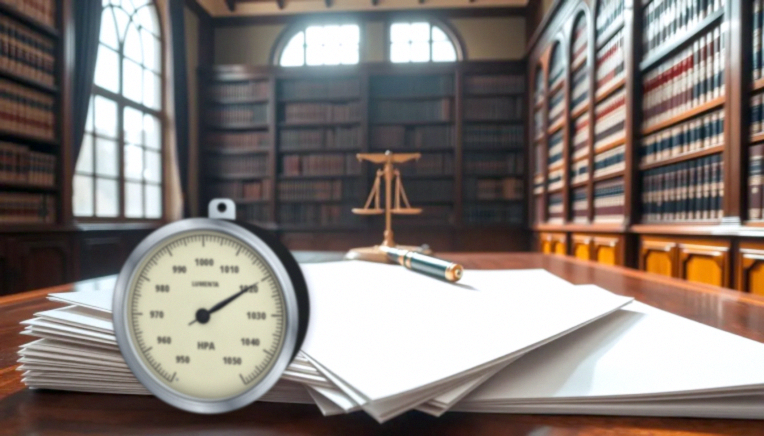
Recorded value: 1020 hPa
